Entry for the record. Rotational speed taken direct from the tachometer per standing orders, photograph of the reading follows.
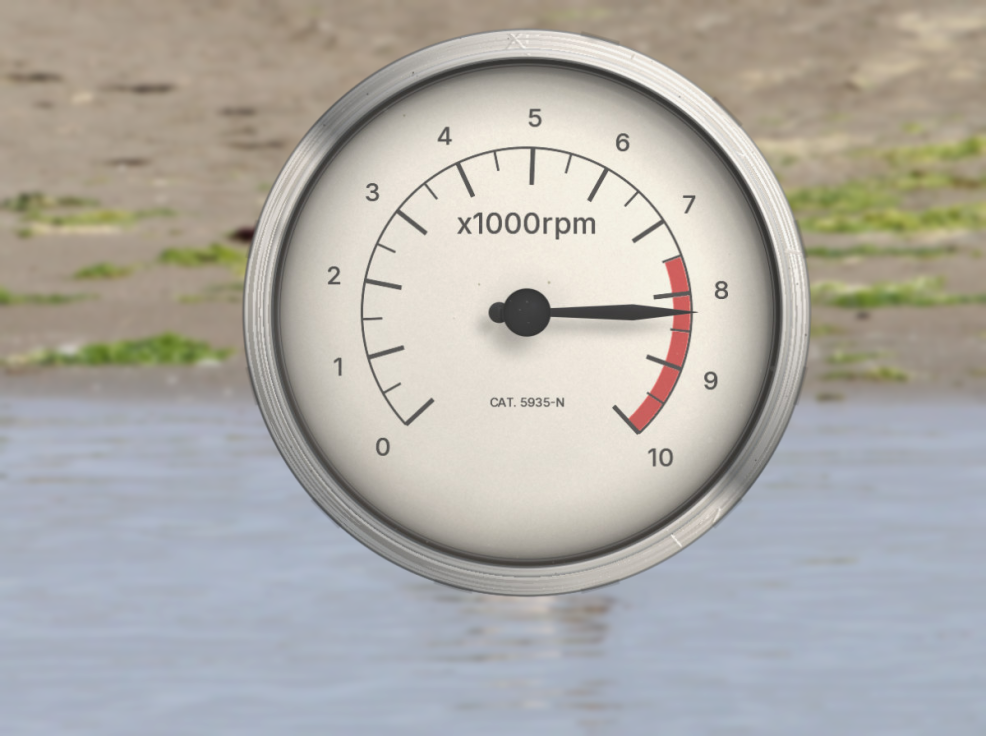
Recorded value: 8250 rpm
